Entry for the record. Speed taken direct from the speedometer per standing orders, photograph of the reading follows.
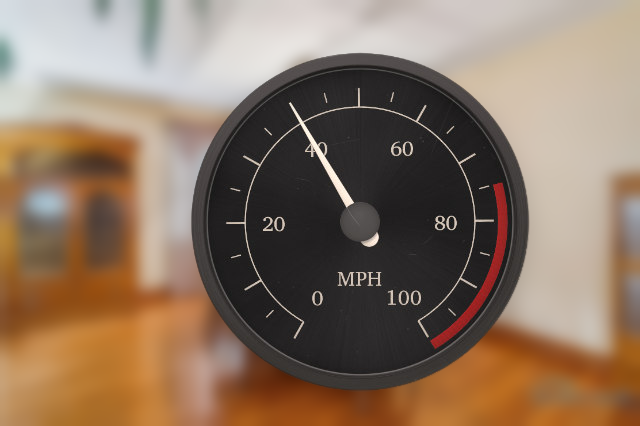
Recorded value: 40 mph
